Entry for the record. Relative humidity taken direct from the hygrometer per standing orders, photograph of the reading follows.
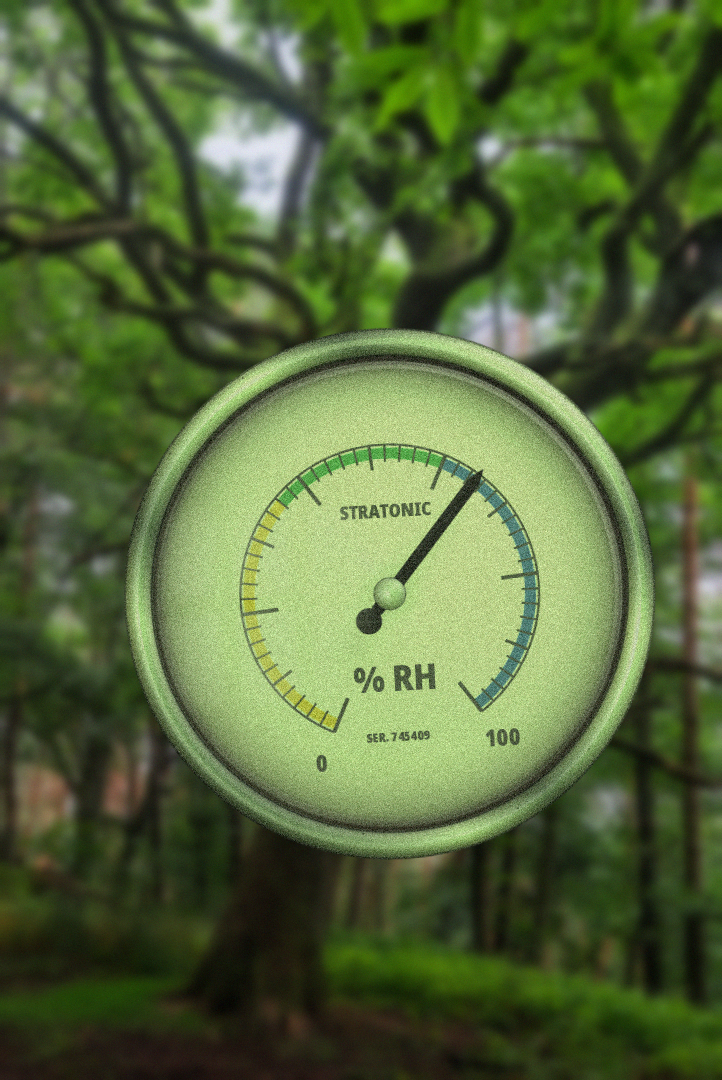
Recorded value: 65 %
